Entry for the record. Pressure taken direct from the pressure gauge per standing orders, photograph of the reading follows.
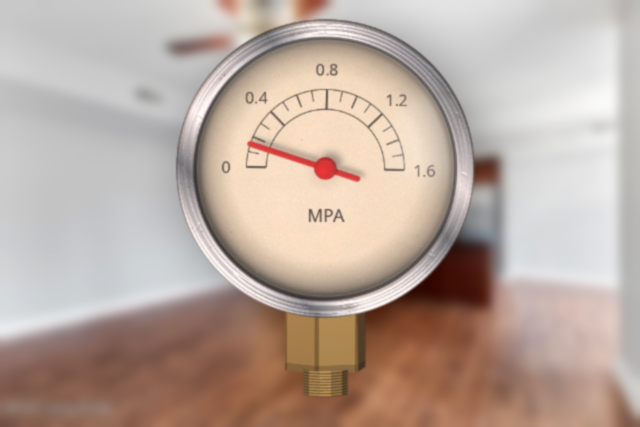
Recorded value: 0.15 MPa
